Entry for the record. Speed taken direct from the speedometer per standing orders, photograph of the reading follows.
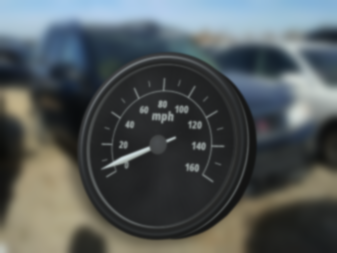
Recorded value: 5 mph
